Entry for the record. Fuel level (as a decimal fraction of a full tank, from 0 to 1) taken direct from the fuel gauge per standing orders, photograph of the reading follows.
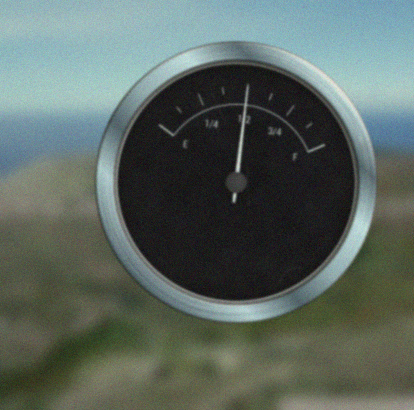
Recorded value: 0.5
